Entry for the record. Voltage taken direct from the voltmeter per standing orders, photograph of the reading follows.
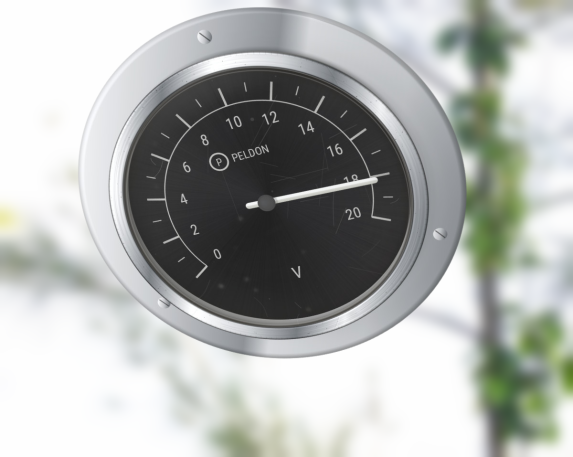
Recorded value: 18 V
